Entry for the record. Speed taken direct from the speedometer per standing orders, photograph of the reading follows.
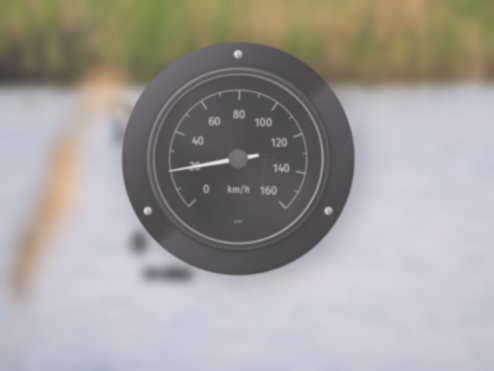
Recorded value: 20 km/h
